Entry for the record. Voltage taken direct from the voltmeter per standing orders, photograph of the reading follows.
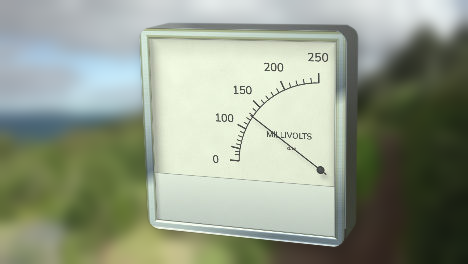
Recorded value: 130 mV
